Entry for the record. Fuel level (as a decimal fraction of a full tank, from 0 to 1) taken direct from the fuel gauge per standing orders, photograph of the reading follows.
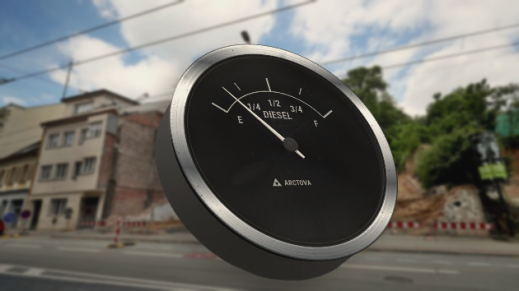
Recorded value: 0.125
